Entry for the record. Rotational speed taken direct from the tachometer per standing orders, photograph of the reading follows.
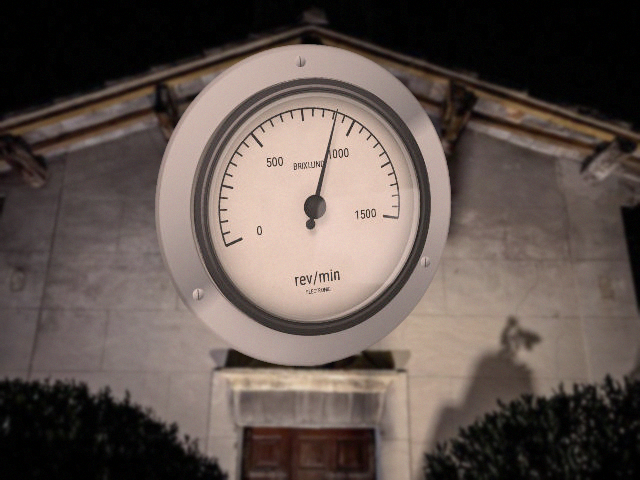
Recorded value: 900 rpm
